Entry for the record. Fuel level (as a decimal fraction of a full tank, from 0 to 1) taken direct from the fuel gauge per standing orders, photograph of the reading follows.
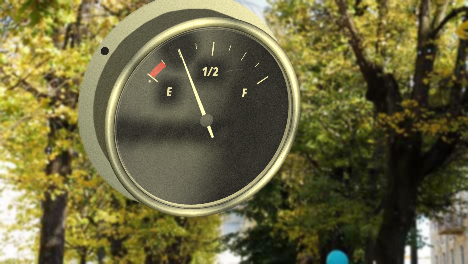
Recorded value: 0.25
